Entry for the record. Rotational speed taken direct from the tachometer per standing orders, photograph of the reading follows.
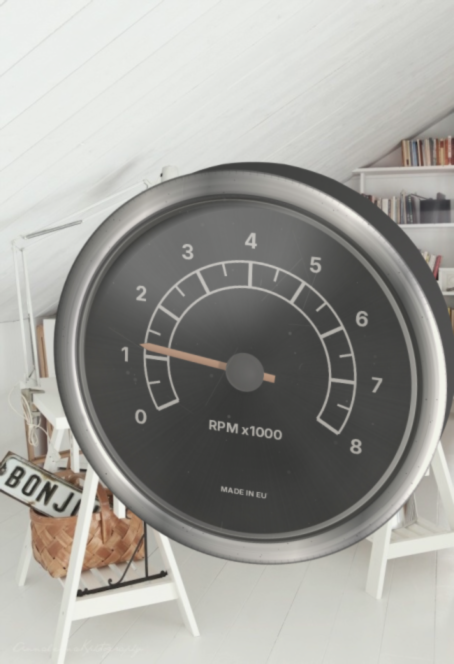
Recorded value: 1250 rpm
